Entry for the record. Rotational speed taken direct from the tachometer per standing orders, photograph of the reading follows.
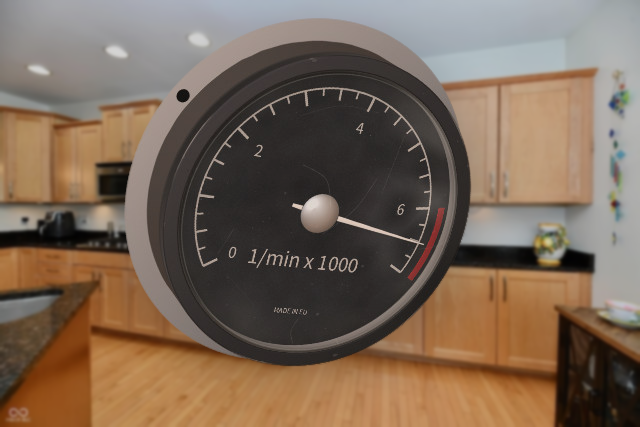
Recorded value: 6500 rpm
